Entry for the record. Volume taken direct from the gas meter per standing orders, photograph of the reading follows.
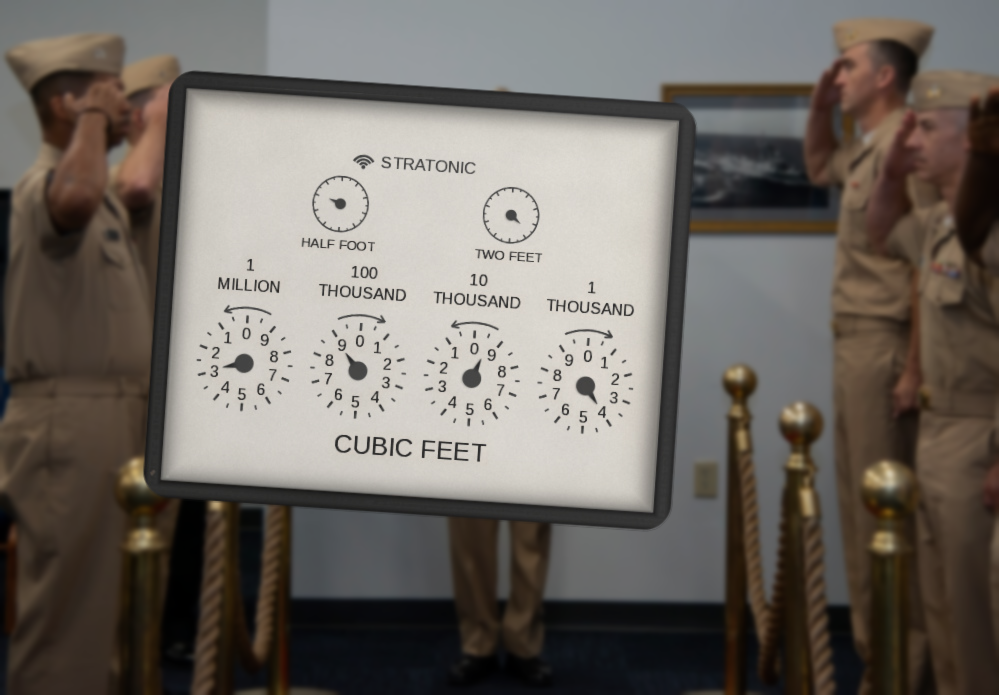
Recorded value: 289400 ft³
